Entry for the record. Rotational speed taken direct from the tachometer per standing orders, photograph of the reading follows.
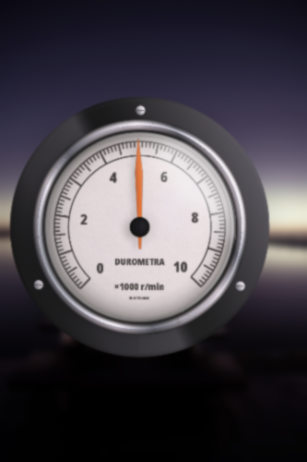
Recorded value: 5000 rpm
